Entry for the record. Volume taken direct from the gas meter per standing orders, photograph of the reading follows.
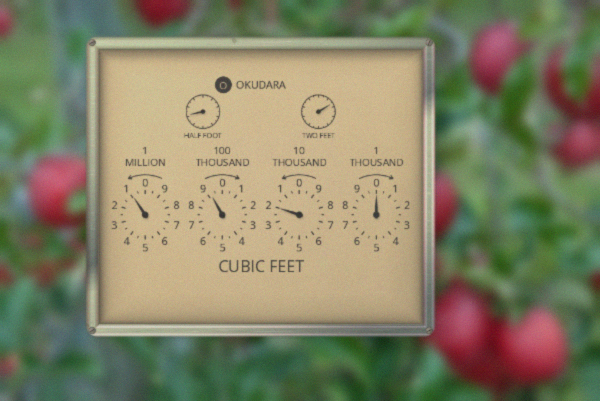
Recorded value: 92000 ft³
